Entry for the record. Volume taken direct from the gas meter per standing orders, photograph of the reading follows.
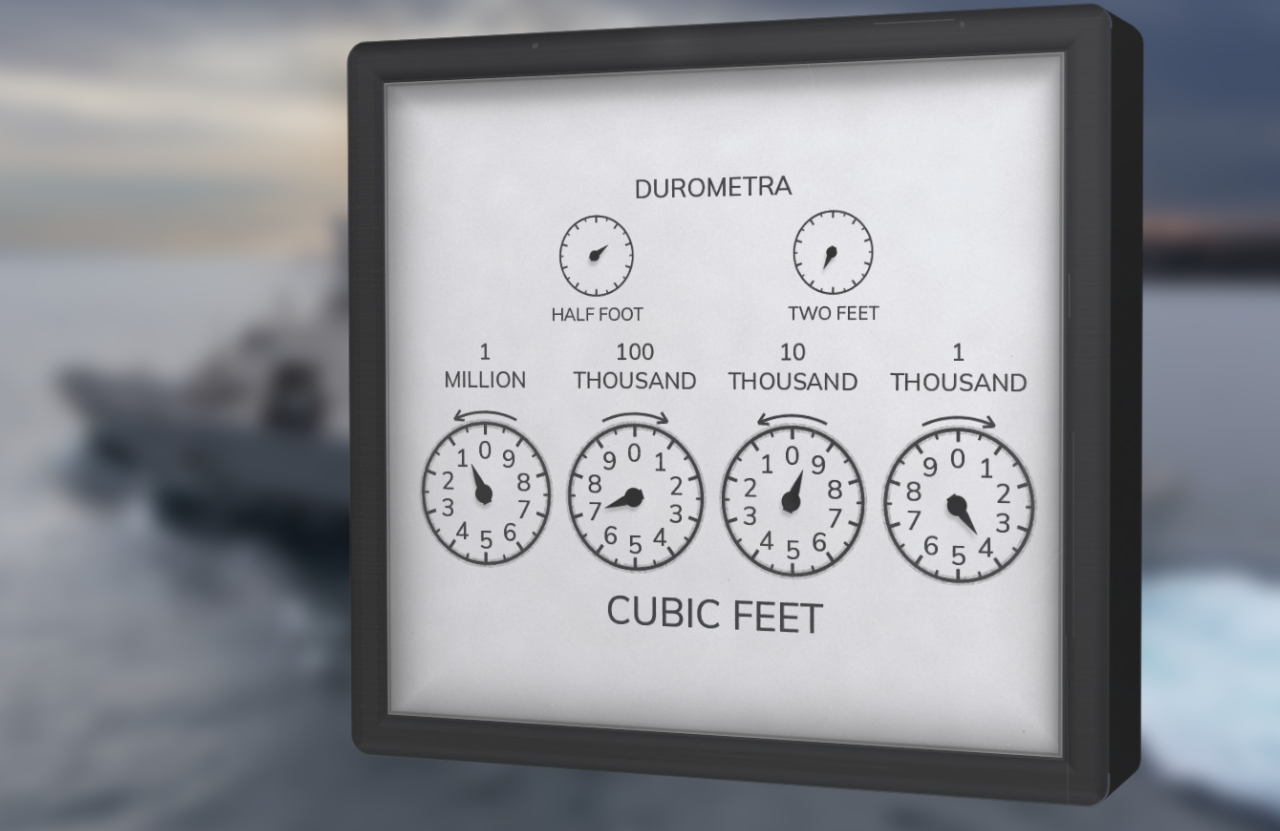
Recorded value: 69400 ft³
